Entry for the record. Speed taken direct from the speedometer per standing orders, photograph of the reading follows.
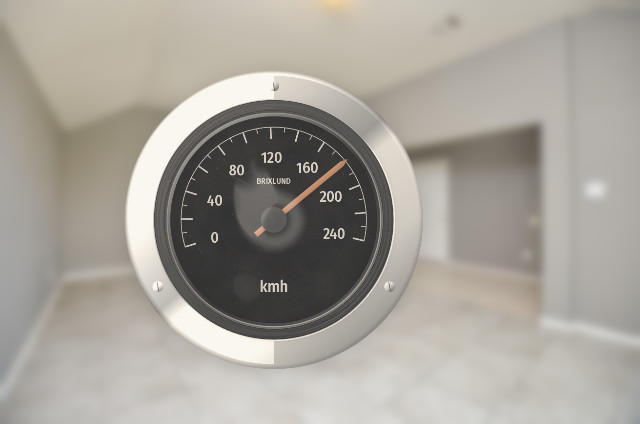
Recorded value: 180 km/h
